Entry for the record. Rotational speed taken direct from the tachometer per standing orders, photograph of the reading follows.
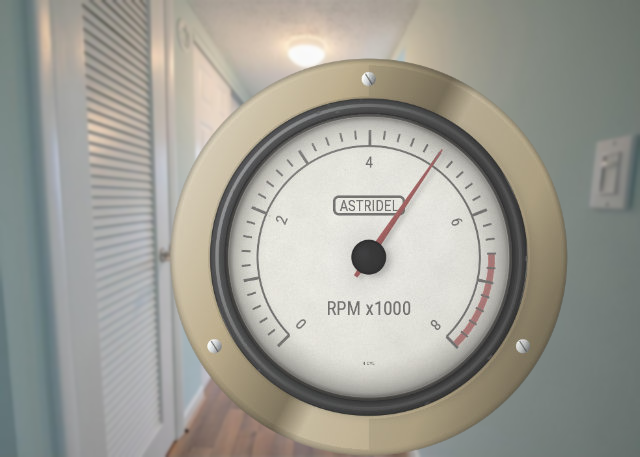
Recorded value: 5000 rpm
